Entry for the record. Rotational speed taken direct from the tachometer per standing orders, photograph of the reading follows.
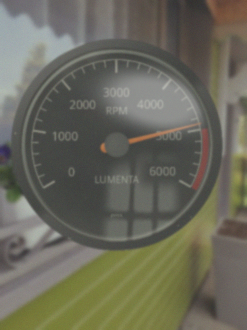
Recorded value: 4900 rpm
